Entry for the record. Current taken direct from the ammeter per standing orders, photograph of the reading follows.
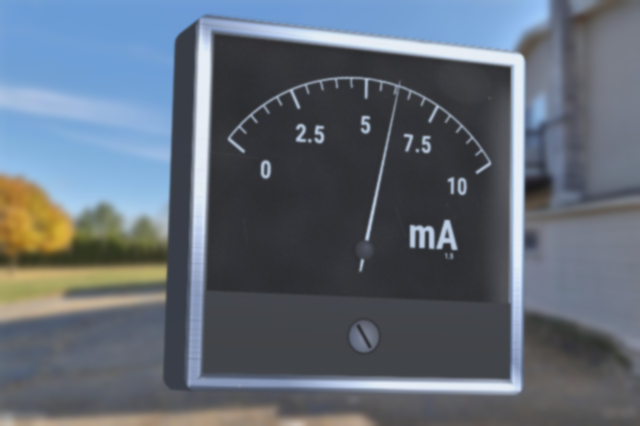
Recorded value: 6 mA
